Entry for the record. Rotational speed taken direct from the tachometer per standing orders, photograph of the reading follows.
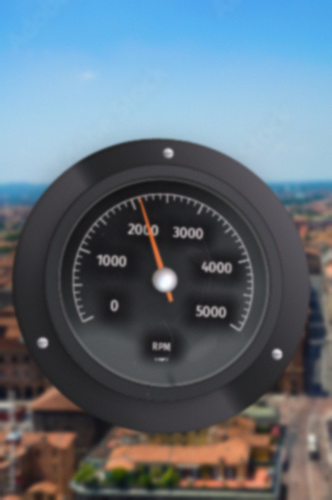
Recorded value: 2100 rpm
